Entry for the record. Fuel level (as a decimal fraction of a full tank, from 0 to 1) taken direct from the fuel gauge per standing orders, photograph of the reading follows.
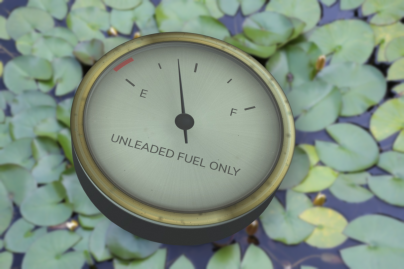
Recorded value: 0.375
